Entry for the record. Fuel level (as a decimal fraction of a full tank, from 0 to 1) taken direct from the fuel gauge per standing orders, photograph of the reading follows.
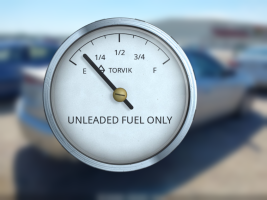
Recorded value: 0.125
